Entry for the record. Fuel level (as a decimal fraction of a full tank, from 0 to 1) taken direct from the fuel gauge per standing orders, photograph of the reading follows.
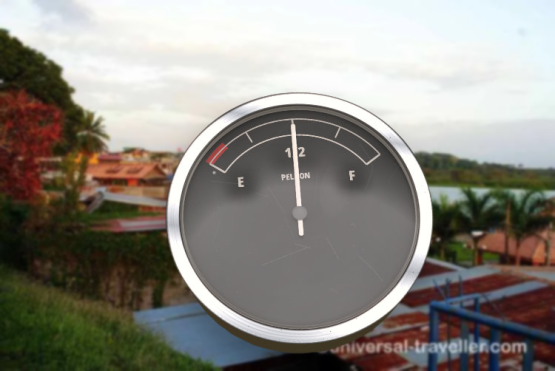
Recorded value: 0.5
